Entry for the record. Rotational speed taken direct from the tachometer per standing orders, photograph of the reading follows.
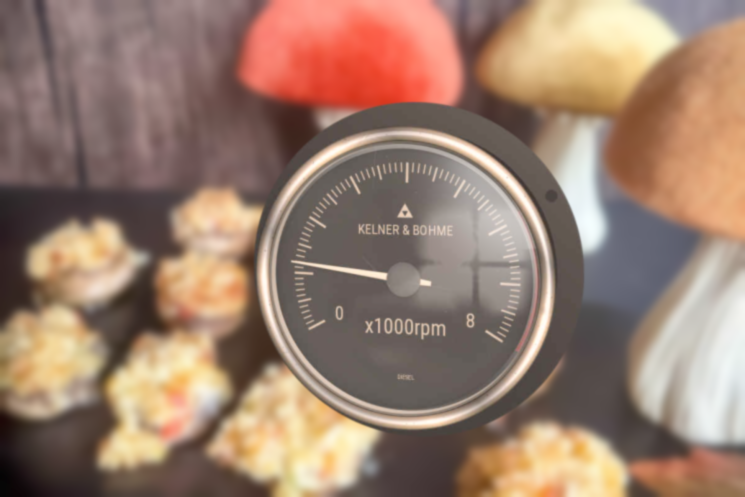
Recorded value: 1200 rpm
